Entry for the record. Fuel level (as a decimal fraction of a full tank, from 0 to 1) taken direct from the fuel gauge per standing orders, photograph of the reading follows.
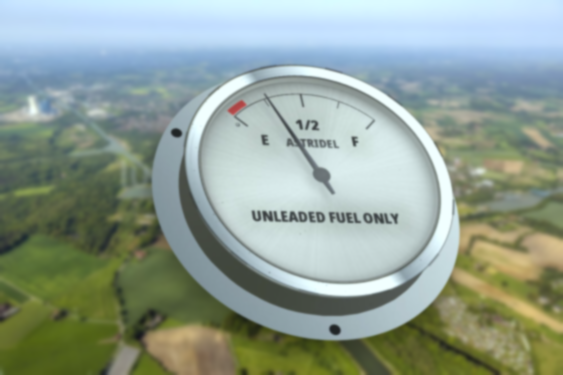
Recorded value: 0.25
